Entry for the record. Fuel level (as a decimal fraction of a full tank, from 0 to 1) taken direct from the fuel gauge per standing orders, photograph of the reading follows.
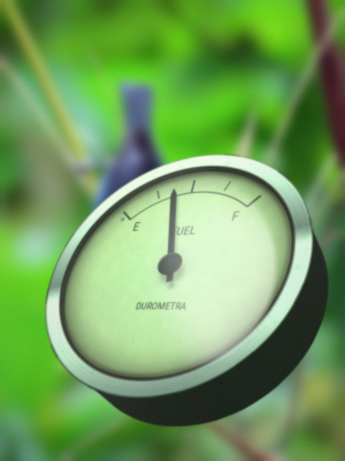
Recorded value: 0.375
